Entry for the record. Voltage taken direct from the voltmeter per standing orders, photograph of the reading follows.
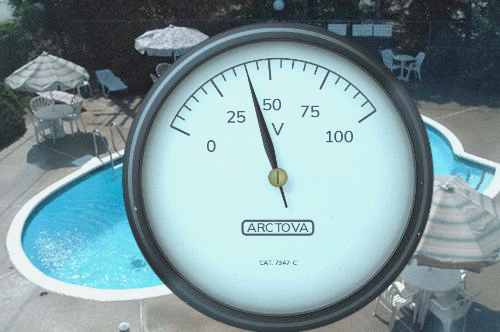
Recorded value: 40 V
